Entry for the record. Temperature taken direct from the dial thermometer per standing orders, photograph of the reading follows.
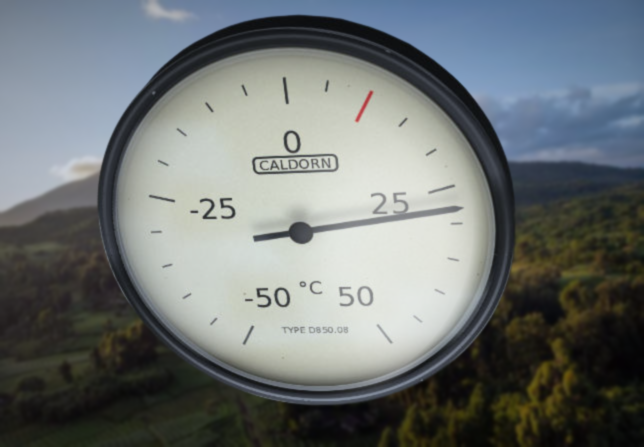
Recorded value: 27.5 °C
